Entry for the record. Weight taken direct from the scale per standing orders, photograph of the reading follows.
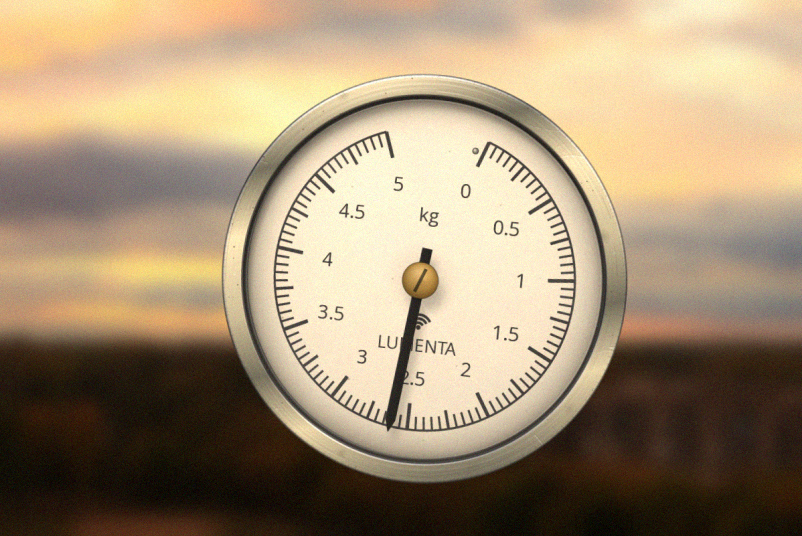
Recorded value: 2.6 kg
